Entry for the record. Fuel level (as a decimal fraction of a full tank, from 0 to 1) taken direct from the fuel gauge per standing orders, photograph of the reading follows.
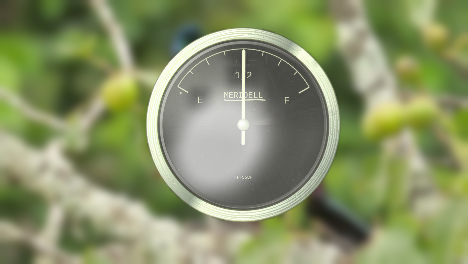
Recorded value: 0.5
